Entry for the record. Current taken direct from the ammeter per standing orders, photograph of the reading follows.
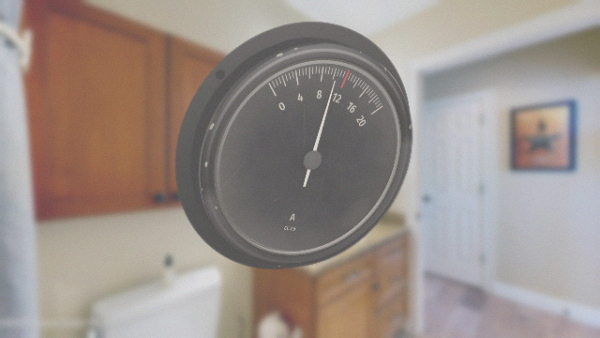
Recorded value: 10 A
